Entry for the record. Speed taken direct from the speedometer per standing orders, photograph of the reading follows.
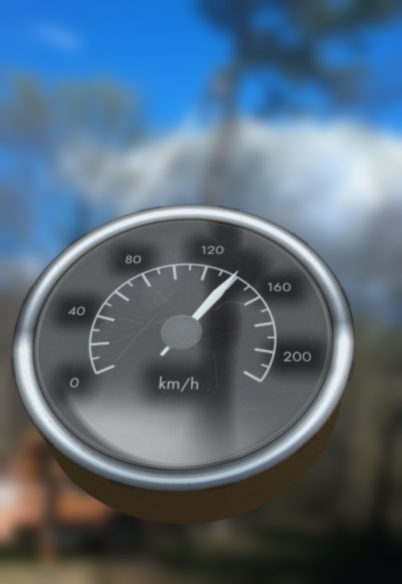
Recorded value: 140 km/h
